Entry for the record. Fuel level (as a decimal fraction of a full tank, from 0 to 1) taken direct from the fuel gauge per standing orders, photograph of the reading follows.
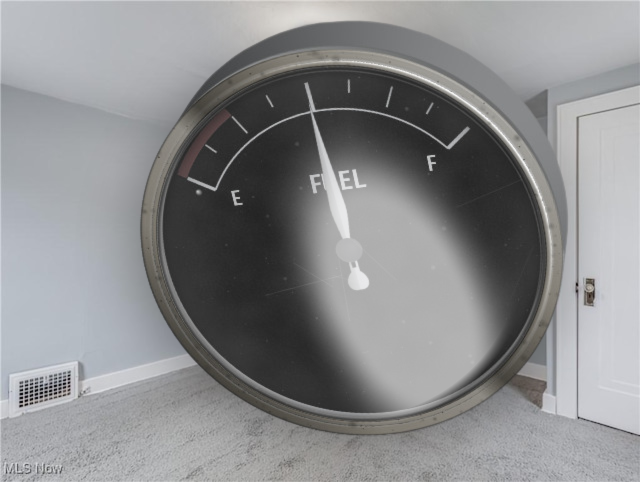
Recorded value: 0.5
